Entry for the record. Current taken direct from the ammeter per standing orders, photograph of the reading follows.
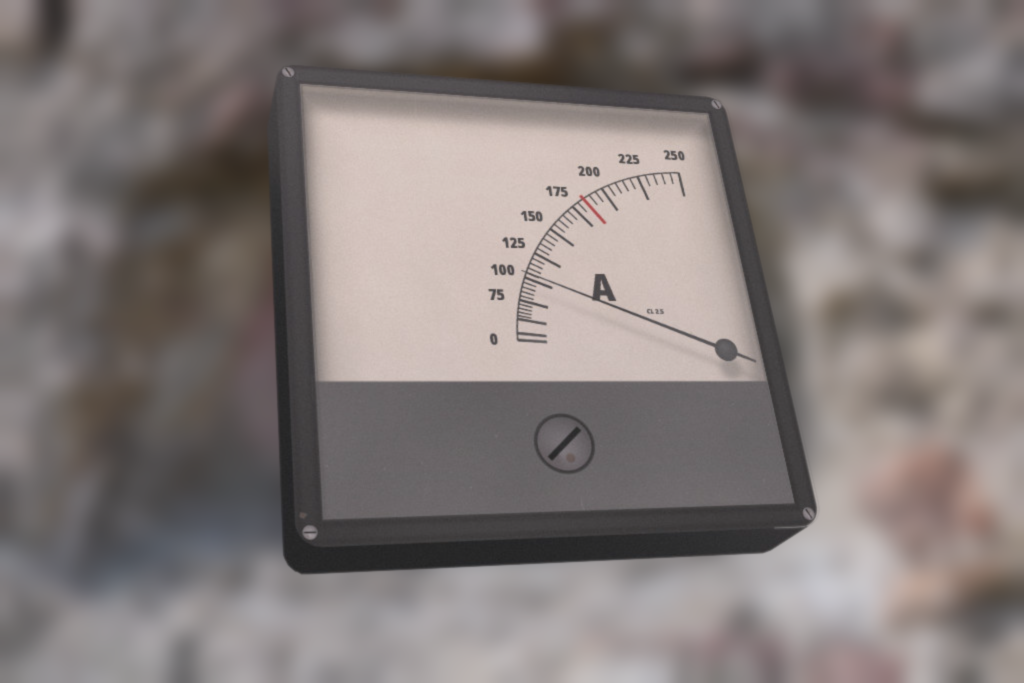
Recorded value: 100 A
